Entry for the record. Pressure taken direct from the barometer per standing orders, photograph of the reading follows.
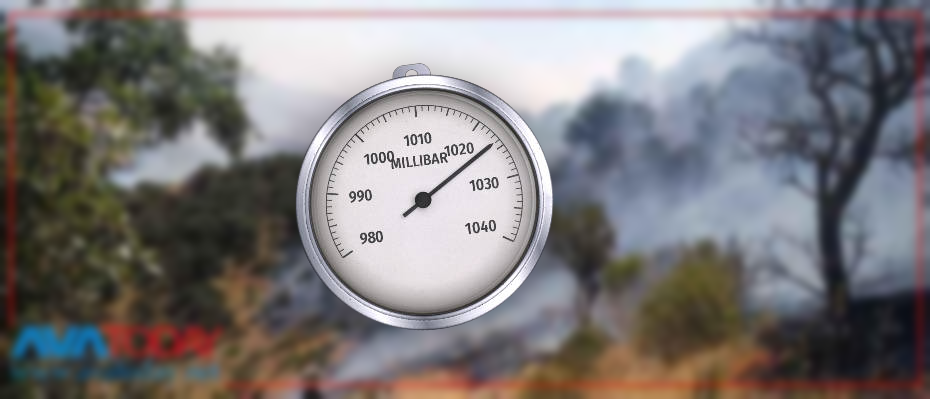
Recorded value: 1024 mbar
